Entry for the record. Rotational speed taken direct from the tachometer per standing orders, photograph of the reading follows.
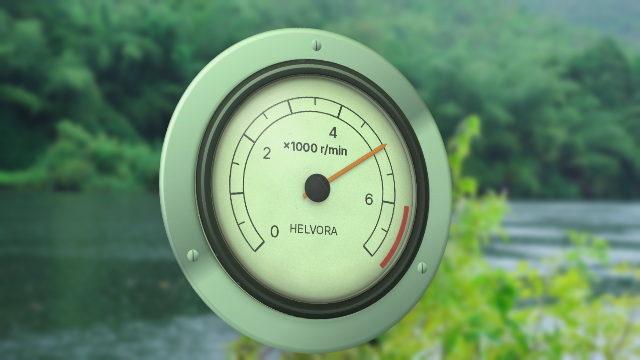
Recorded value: 5000 rpm
